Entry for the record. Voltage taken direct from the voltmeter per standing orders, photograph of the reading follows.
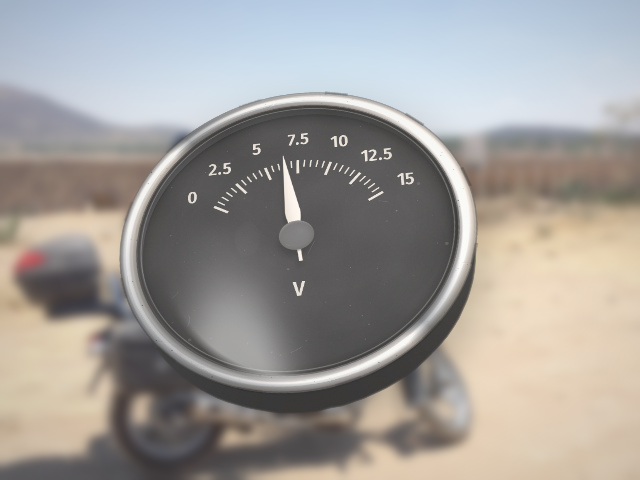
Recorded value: 6.5 V
